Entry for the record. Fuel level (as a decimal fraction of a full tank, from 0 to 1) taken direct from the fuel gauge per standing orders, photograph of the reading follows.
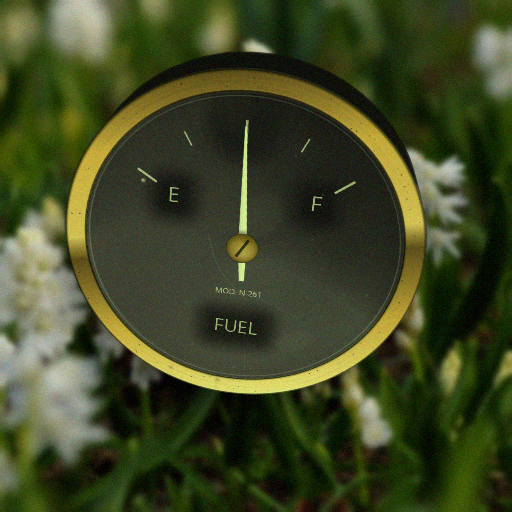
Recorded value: 0.5
